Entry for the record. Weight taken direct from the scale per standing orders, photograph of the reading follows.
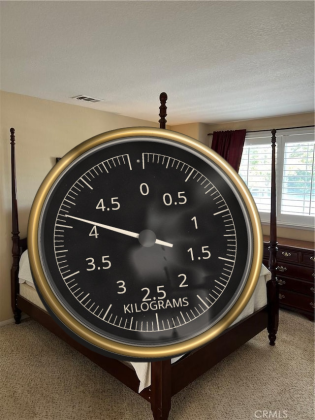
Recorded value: 4.1 kg
